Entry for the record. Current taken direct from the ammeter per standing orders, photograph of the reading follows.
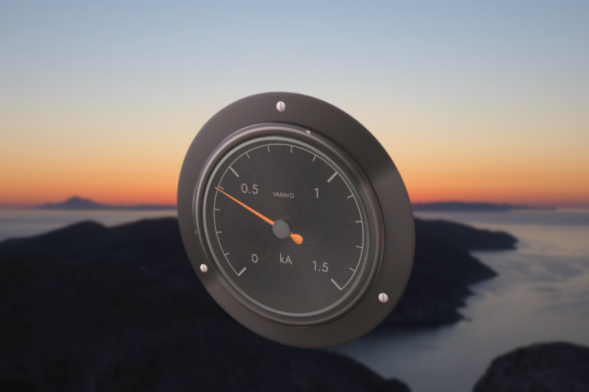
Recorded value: 0.4 kA
